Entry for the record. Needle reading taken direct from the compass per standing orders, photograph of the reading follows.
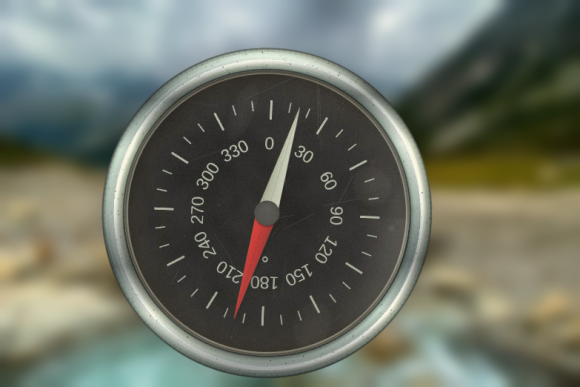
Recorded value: 195 °
